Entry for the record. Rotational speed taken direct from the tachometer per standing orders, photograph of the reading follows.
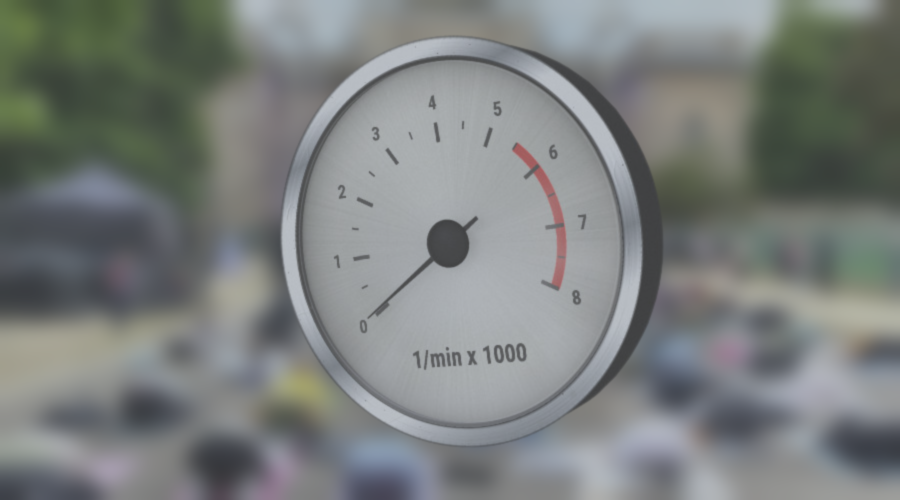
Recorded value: 0 rpm
